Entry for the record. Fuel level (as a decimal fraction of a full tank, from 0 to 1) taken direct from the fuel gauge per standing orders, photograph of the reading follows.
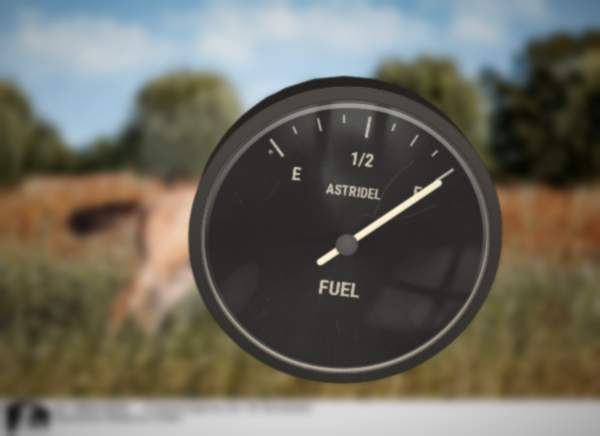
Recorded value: 1
